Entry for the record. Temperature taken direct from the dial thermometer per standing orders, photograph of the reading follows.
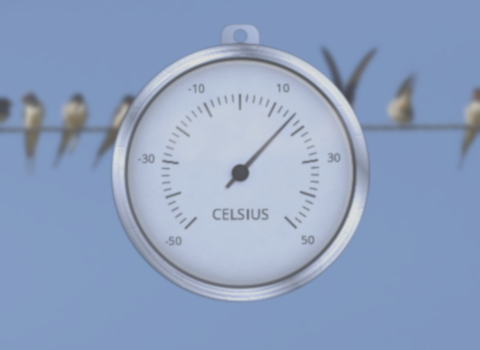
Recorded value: 16 °C
